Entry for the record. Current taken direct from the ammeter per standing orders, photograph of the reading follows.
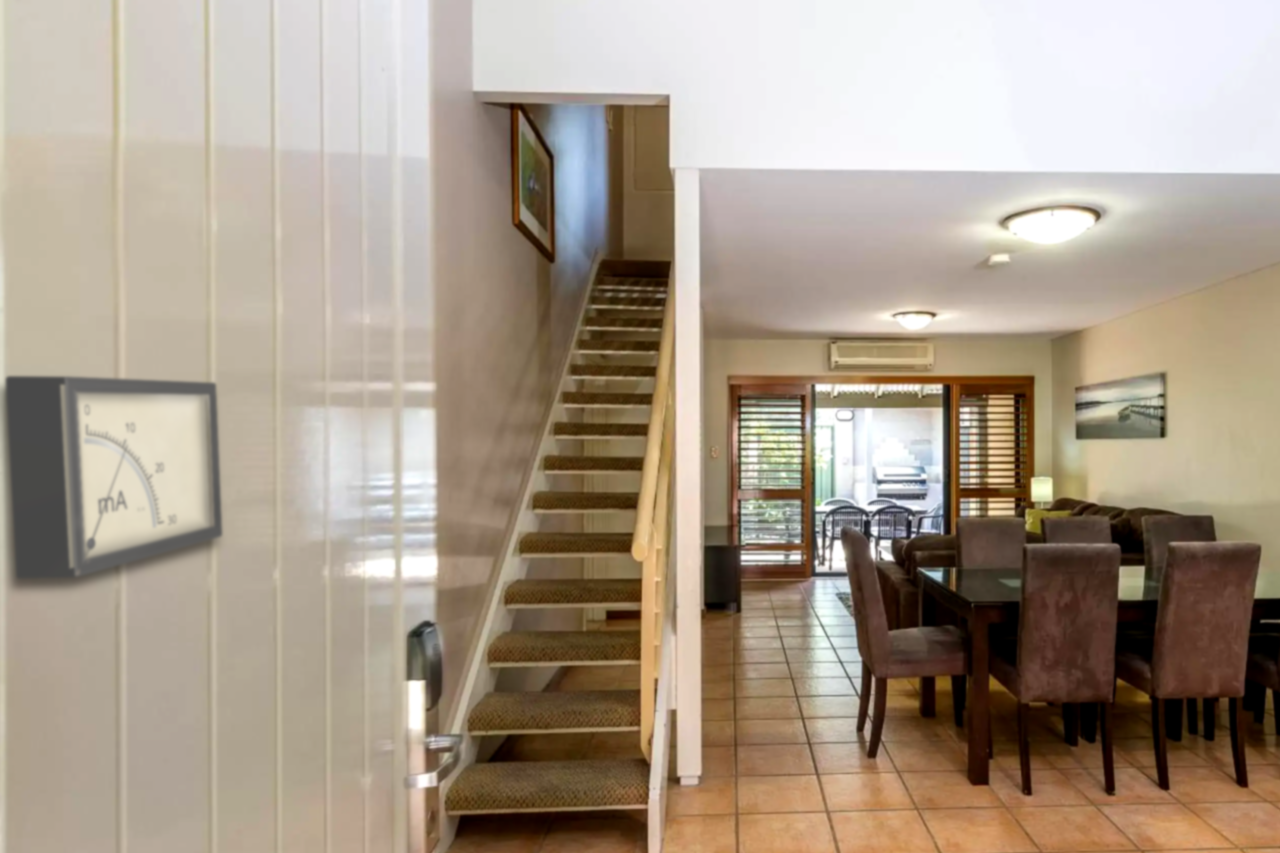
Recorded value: 10 mA
